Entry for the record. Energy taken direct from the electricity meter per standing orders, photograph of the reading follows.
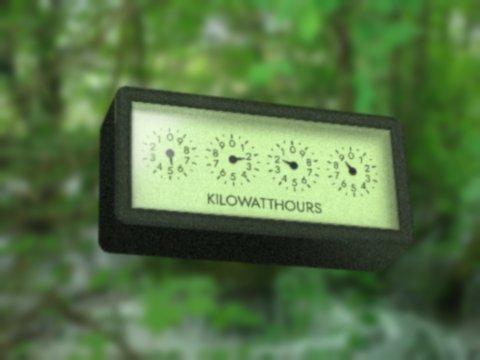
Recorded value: 5219 kWh
